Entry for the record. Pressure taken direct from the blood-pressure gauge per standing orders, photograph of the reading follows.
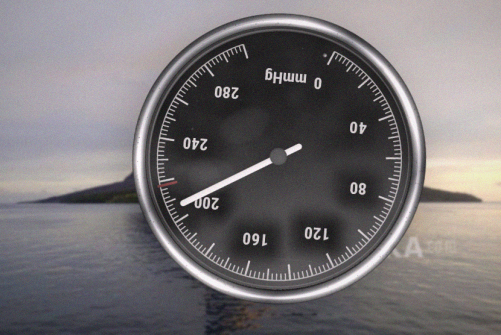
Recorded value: 206 mmHg
